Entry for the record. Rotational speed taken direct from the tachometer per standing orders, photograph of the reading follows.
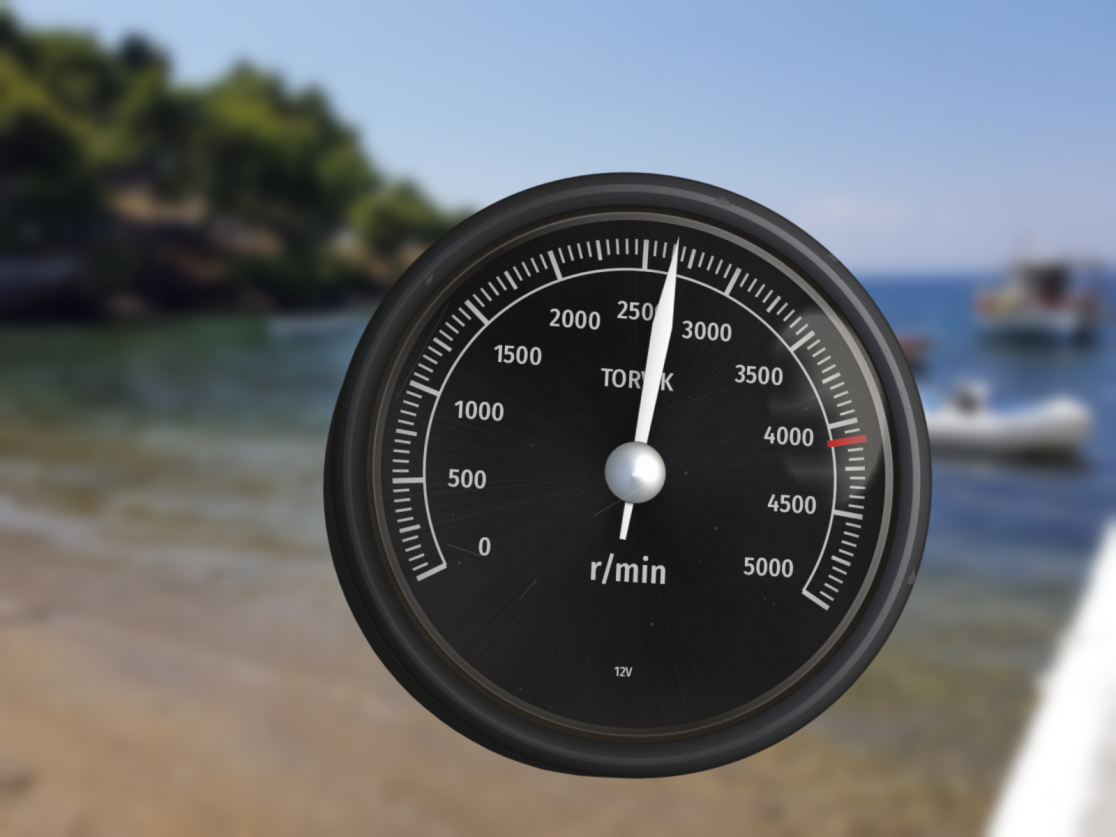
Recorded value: 2650 rpm
